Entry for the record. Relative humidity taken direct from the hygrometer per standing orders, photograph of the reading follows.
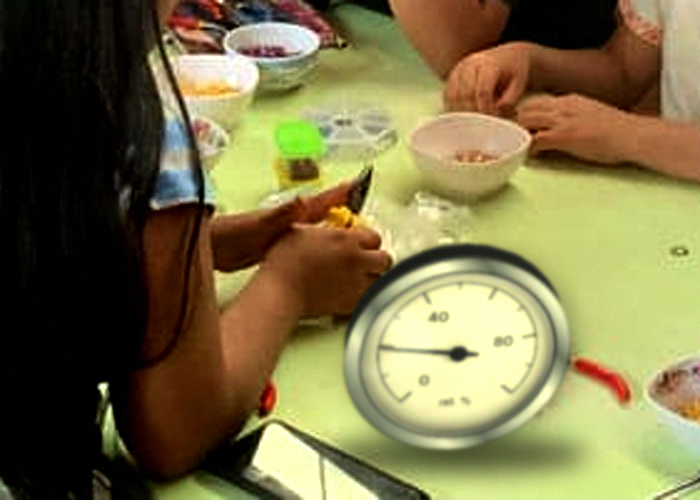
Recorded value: 20 %
